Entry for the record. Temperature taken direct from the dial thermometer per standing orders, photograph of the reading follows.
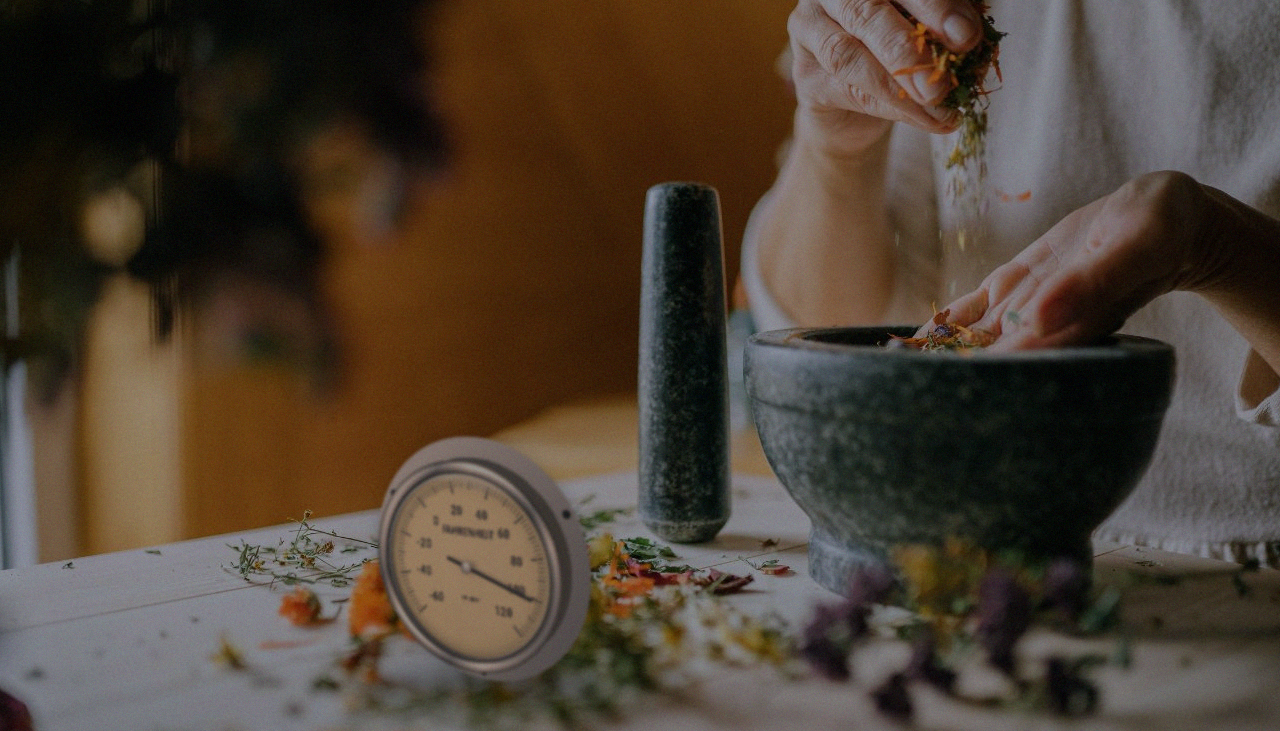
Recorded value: 100 °F
